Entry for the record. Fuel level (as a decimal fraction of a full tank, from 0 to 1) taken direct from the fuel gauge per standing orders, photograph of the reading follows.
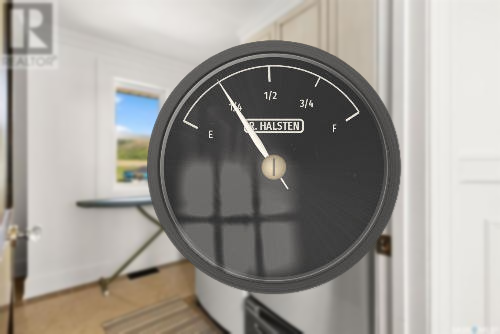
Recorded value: 0.25
